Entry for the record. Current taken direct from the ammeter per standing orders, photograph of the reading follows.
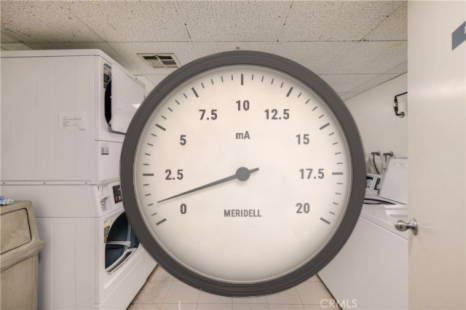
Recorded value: 1 mA
